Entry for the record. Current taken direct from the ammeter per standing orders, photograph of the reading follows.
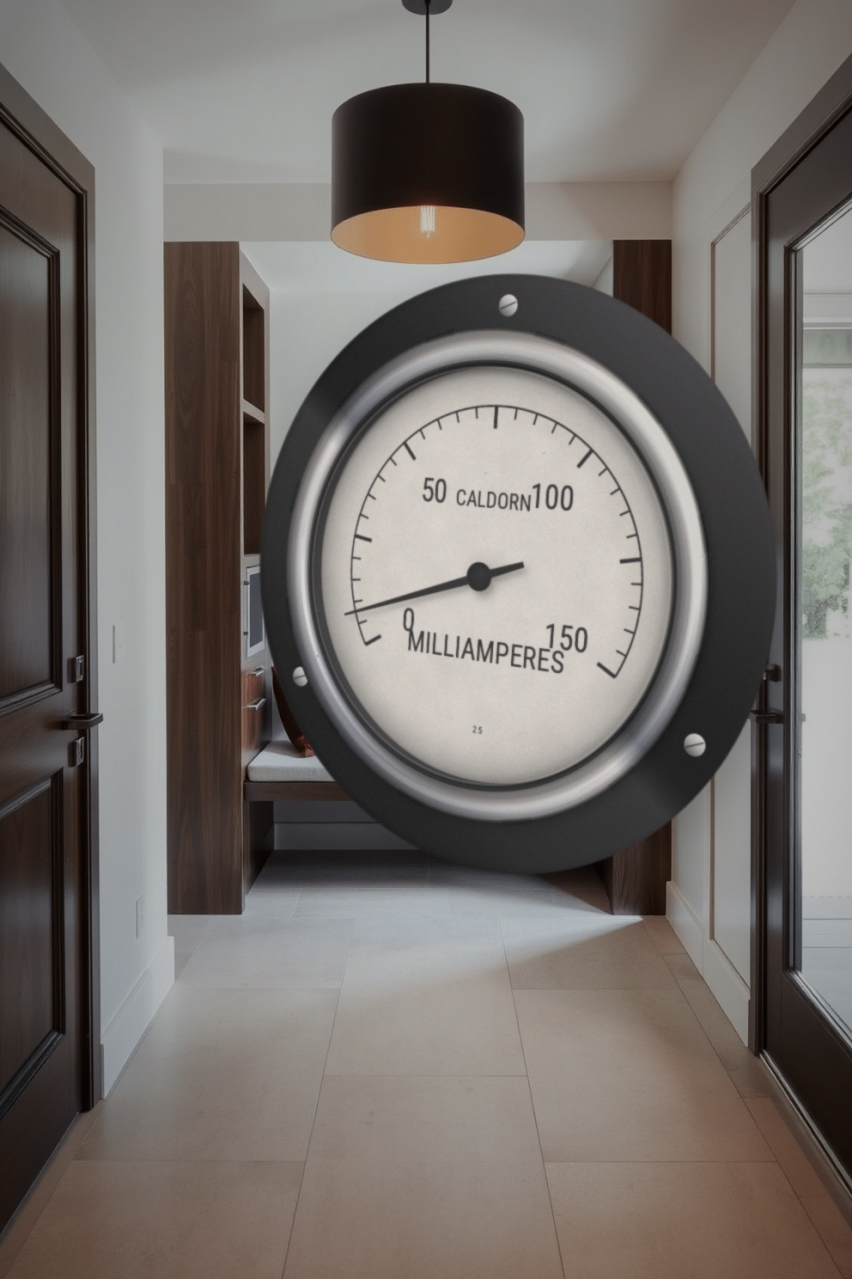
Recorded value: 7.5 mA
